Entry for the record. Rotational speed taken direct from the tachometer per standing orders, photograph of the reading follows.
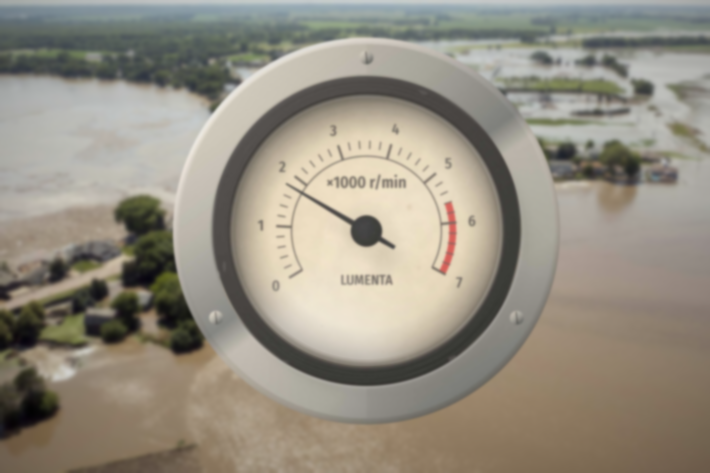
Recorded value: 1800 rpm
